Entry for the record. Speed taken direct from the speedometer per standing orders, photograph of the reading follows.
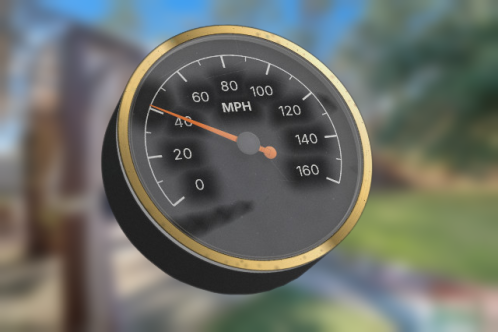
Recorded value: 40 mph
